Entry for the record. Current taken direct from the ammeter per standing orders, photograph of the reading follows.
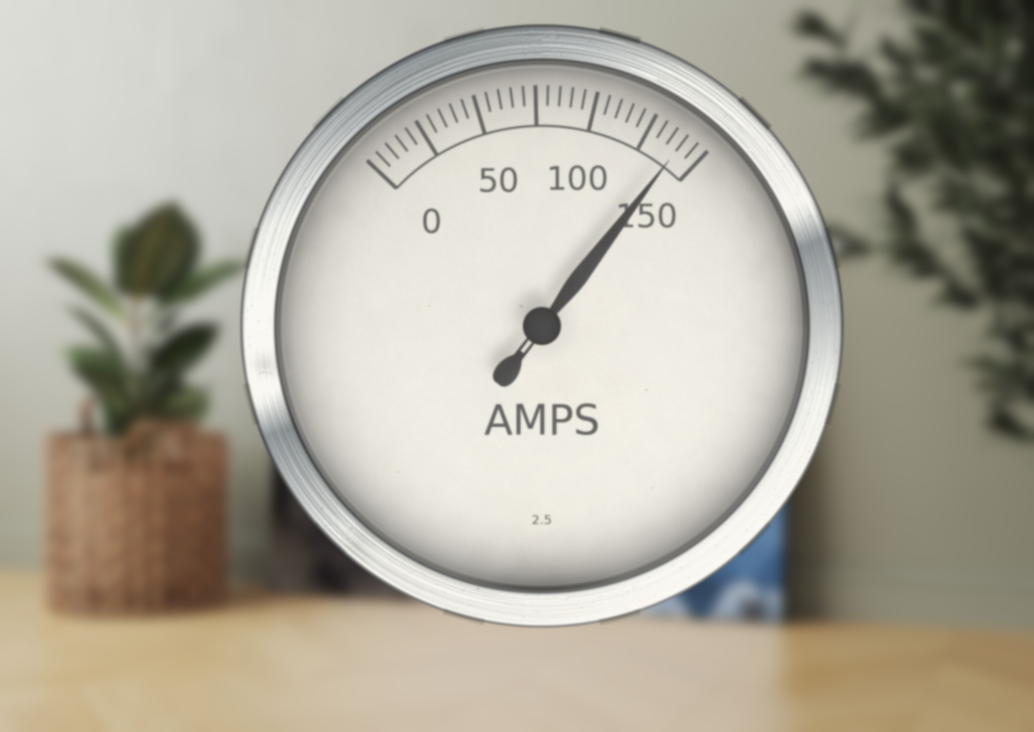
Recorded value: 140 A
